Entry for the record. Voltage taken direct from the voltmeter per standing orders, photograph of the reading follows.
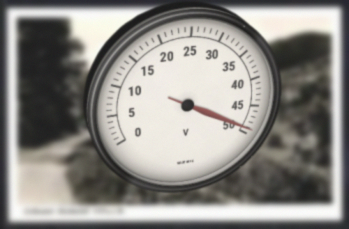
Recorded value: 49 V
